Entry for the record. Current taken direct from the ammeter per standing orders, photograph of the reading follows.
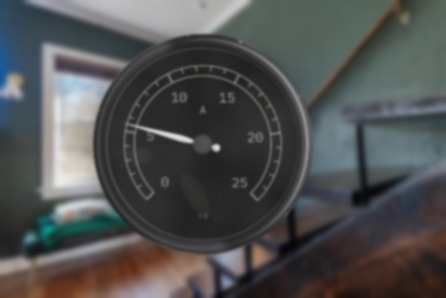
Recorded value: 5.5 A
